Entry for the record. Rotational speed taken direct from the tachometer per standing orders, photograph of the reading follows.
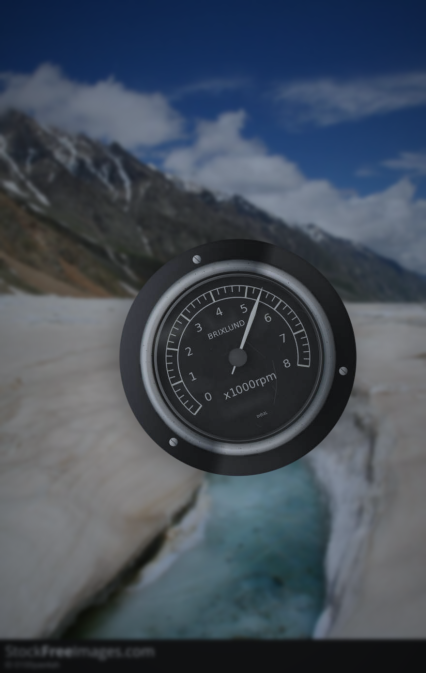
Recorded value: 5400 rpm
